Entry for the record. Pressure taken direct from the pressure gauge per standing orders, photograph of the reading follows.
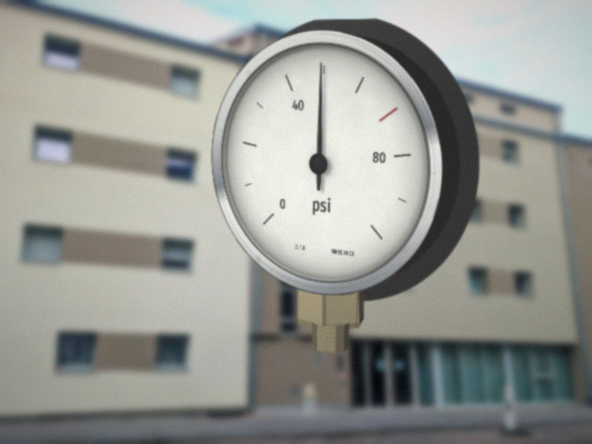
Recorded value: 50 psi
